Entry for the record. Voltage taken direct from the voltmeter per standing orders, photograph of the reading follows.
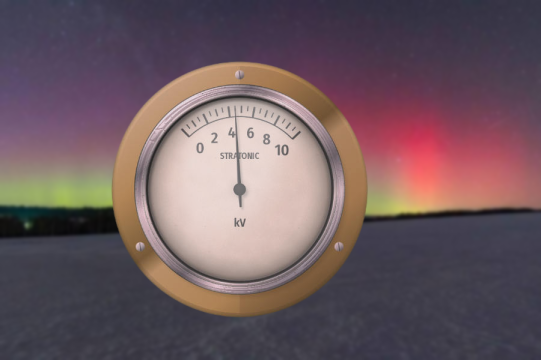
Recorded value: 4.5 kV
